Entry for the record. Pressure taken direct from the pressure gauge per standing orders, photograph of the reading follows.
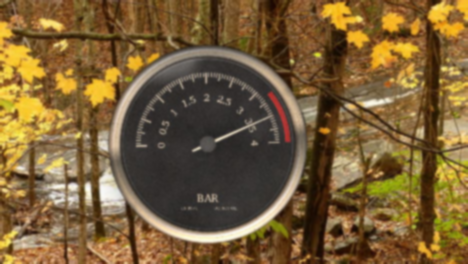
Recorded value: 3.5 bar
